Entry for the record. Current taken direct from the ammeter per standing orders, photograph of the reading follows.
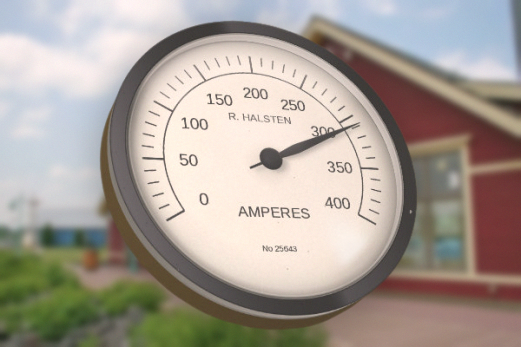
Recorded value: 310 A
